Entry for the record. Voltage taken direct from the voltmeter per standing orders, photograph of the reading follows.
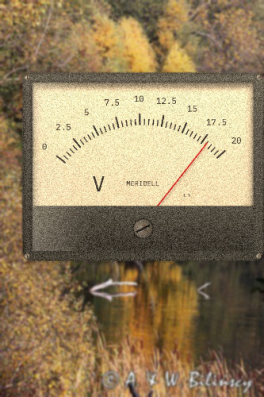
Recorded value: 18 V
